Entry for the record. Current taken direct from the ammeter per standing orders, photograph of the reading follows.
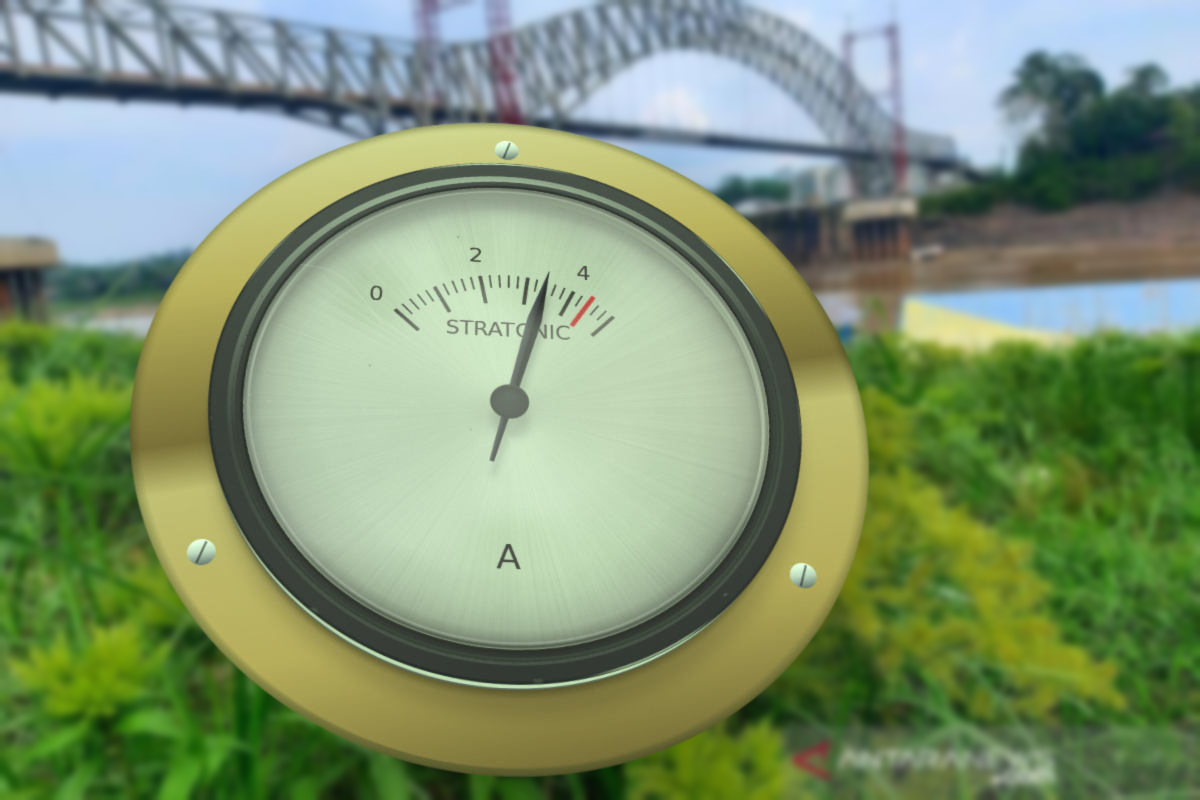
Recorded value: 3.4 A
